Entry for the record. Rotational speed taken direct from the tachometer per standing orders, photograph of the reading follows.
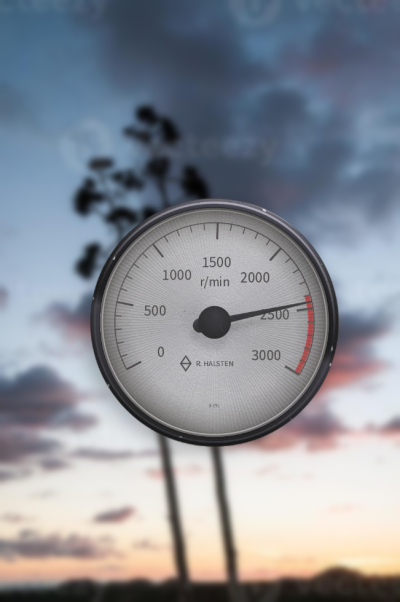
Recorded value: 2450 rpm
